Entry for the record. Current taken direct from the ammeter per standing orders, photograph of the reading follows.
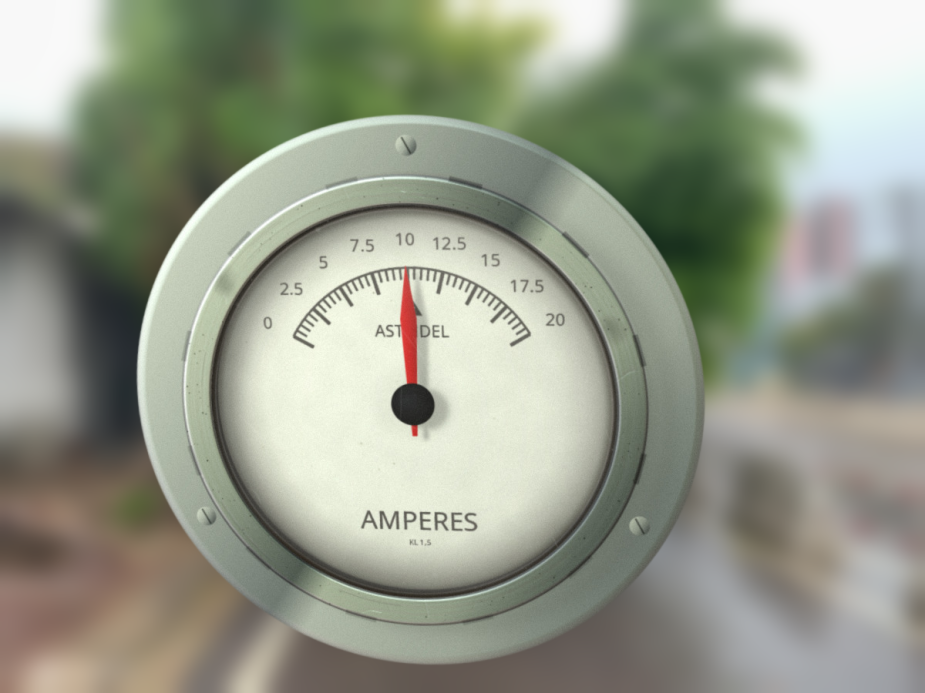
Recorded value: 10 A
